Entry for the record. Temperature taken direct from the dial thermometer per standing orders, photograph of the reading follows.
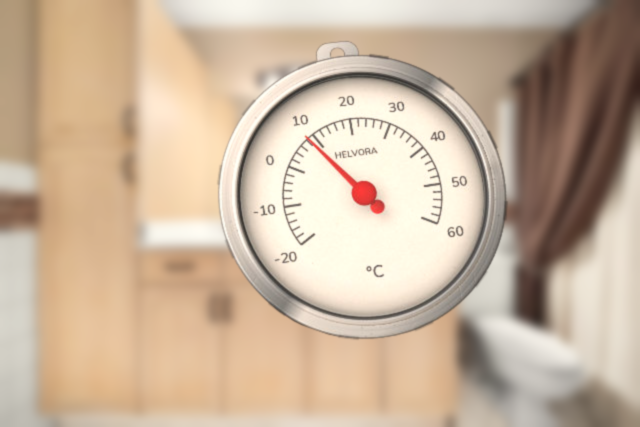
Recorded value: 8 °C
